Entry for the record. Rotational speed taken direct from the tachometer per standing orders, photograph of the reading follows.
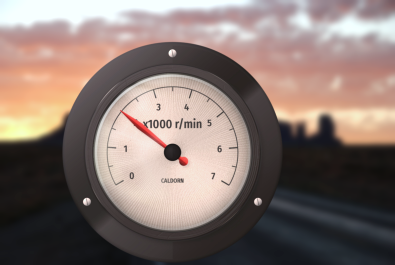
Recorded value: 2000 rpm
